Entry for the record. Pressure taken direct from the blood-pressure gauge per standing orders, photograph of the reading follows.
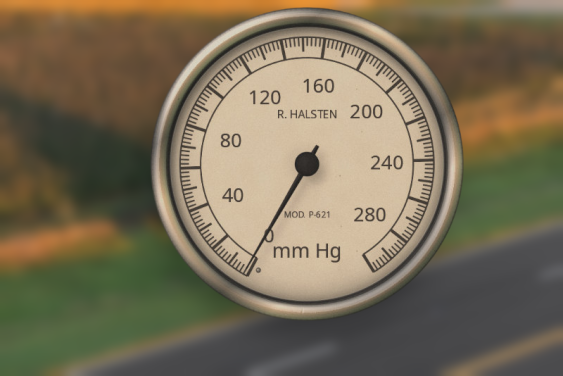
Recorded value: 2 mmHg
